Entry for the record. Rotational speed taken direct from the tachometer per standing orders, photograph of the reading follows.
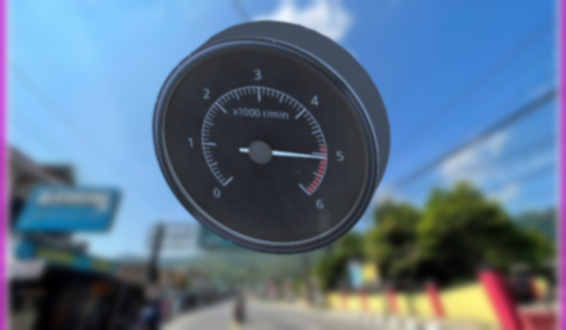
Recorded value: 5000 rpm
